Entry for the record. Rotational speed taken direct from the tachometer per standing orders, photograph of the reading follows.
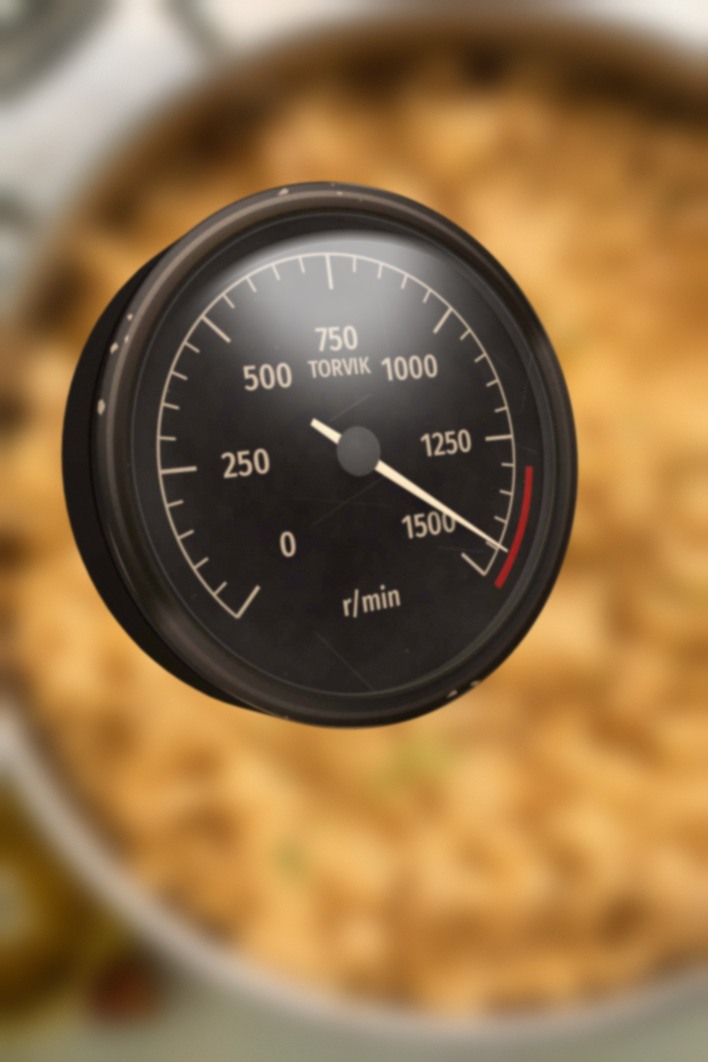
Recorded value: 1450 rpm
